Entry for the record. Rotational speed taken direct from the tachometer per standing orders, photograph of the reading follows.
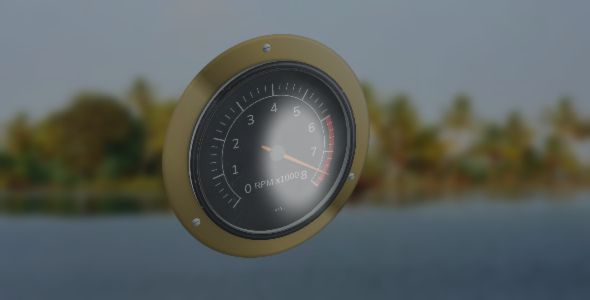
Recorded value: 7600 rpm
